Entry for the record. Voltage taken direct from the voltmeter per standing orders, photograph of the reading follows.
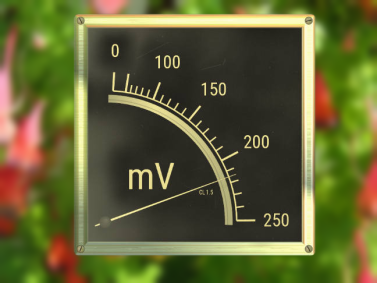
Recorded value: 215 mV
